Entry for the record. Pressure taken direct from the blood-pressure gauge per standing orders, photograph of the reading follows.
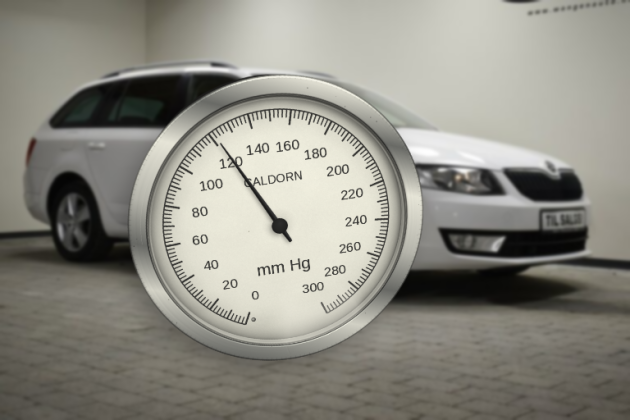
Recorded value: 122 mmHg
